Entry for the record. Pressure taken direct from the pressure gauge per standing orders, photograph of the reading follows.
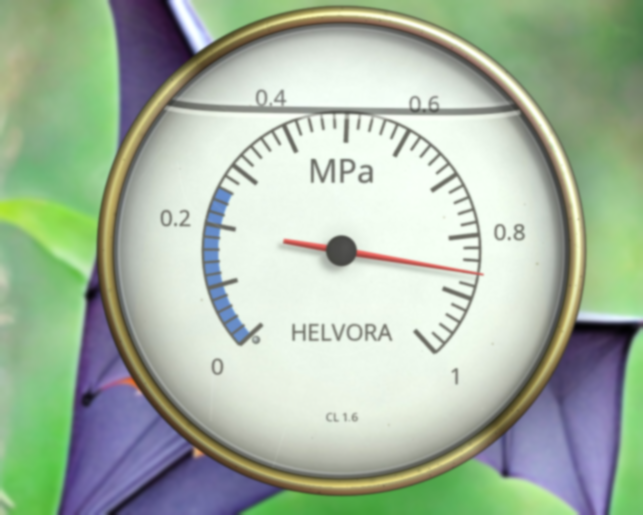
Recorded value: 0.86 MPa
